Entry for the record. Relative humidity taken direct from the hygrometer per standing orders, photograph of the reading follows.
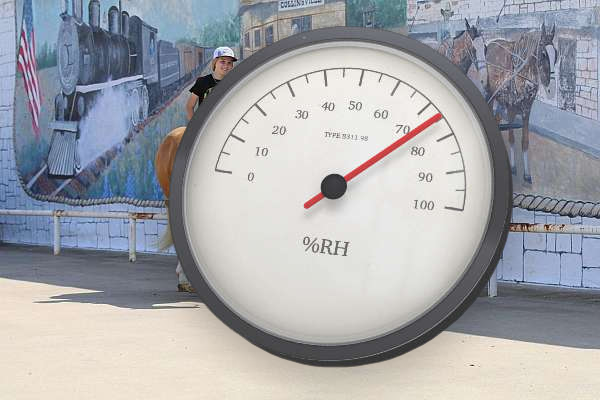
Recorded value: 75 %
